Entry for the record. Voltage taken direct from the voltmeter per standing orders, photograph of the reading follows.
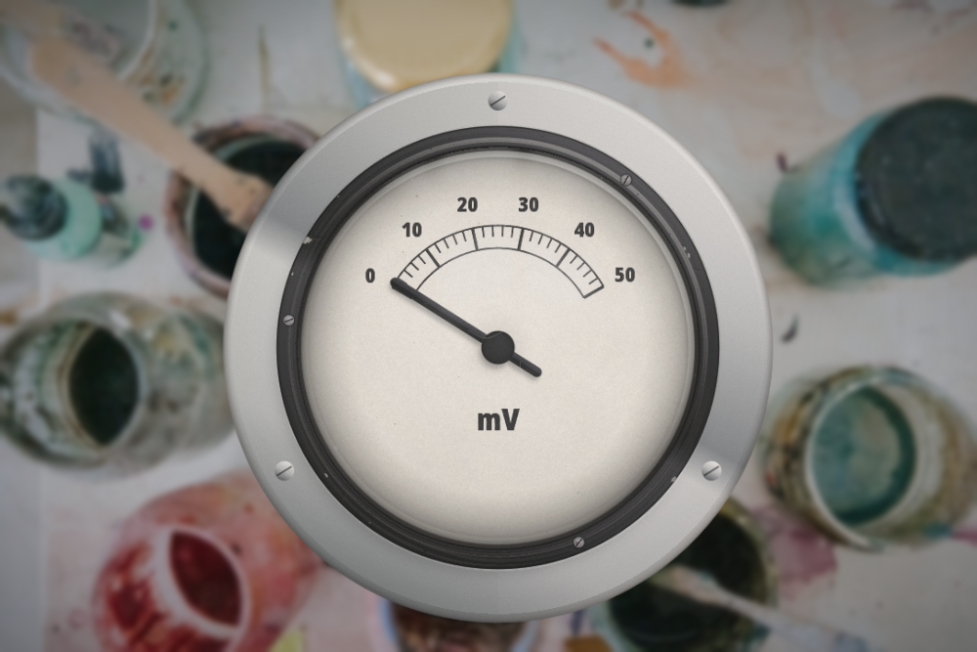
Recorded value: 1 mV
